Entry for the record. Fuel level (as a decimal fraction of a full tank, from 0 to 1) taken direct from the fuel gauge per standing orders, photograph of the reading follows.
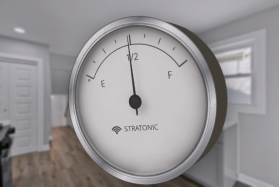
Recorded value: 0.5
